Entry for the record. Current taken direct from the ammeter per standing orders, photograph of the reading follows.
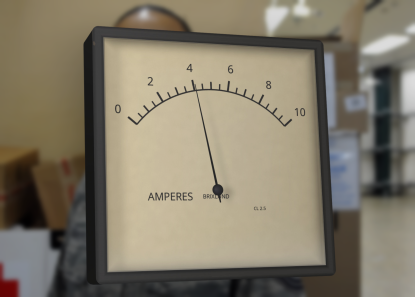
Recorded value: 4 A
